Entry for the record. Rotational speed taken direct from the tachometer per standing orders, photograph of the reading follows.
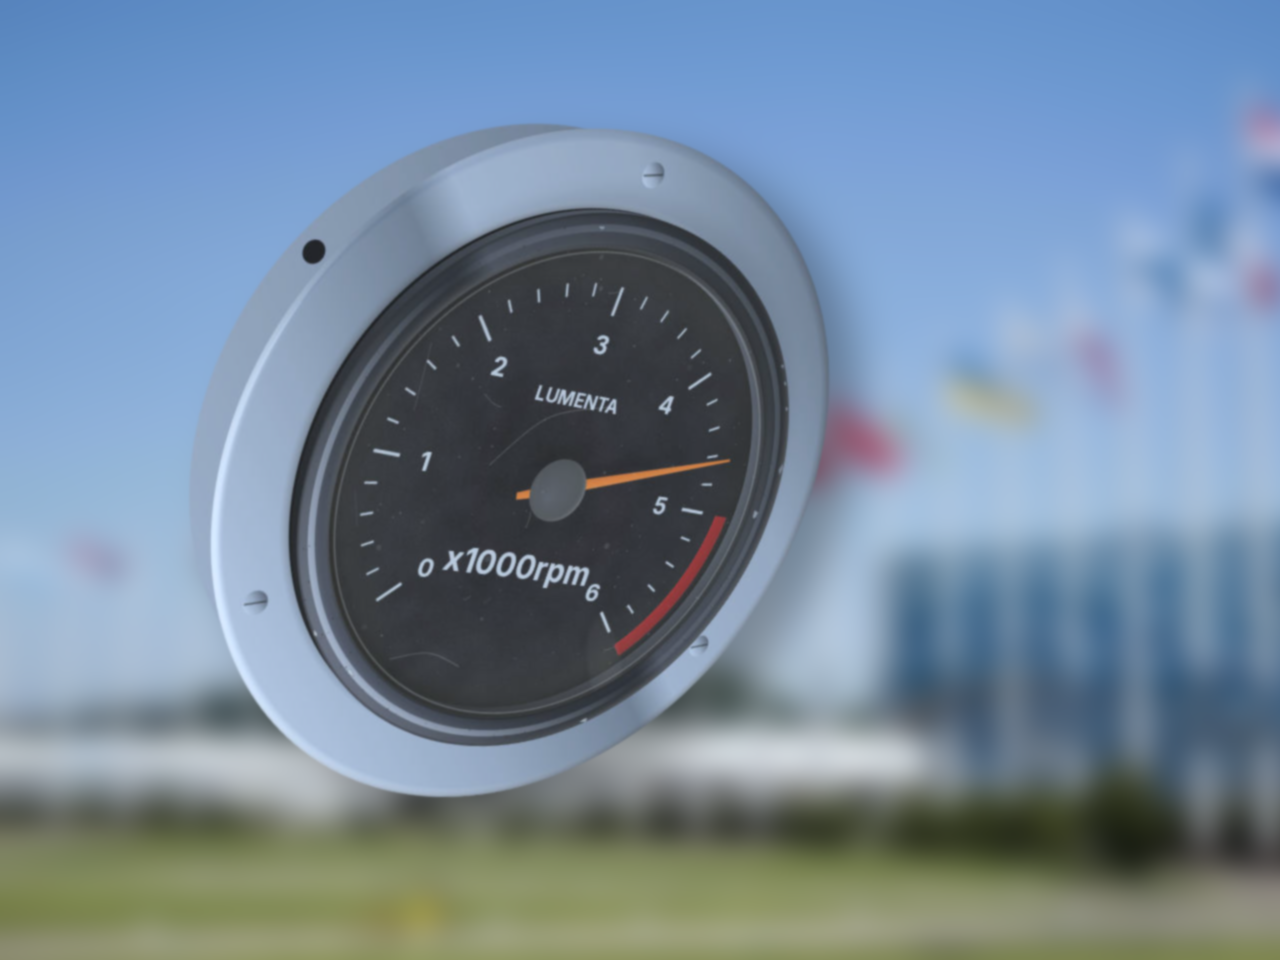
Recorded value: 4600 rpm
